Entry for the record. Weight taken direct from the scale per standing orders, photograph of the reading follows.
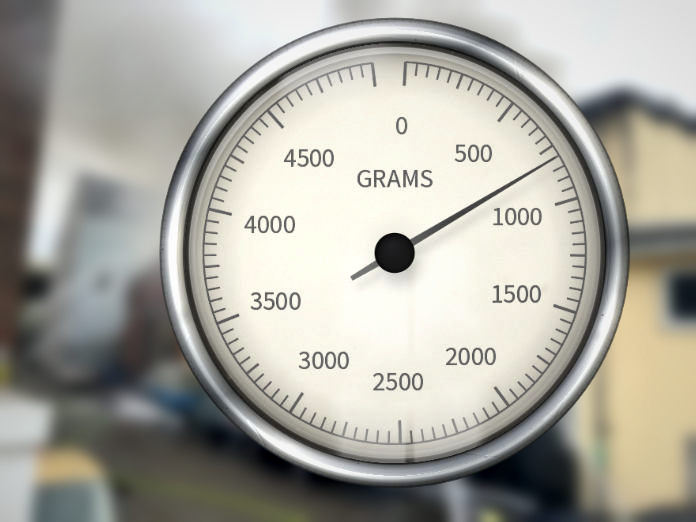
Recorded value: 800 g
